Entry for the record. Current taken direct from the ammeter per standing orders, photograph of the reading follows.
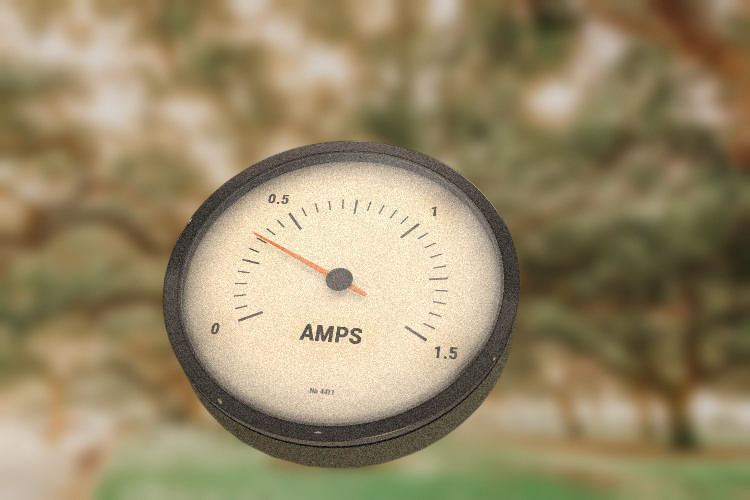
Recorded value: 0.35 A
